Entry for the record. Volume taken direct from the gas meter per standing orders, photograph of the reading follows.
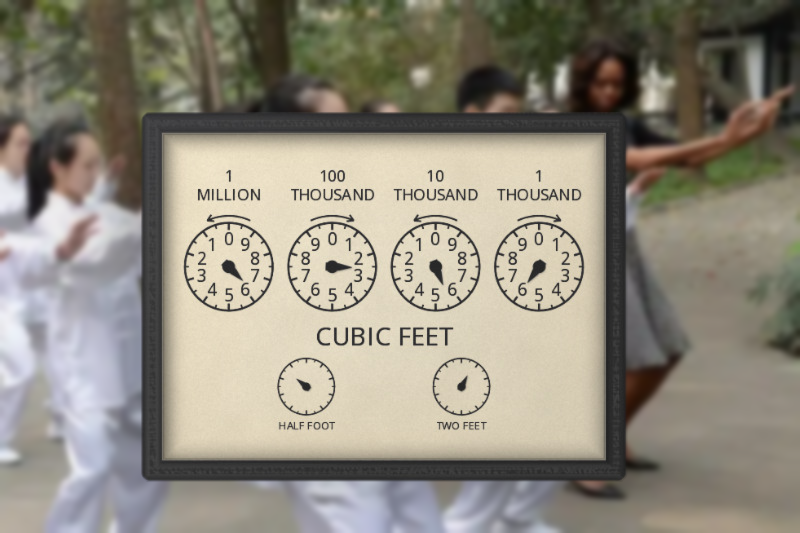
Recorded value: 625600 ft³
